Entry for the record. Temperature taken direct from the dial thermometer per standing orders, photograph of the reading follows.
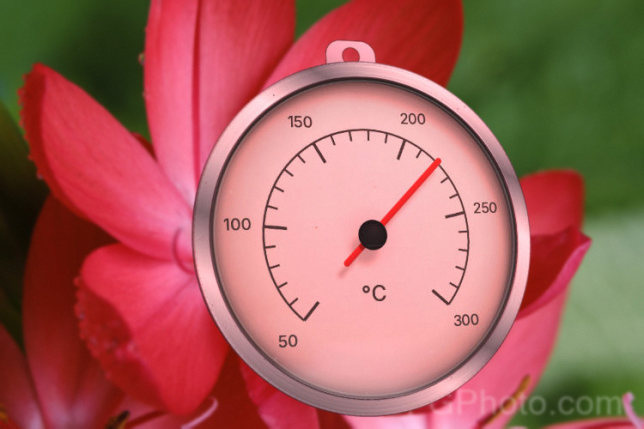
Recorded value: 220 °C
